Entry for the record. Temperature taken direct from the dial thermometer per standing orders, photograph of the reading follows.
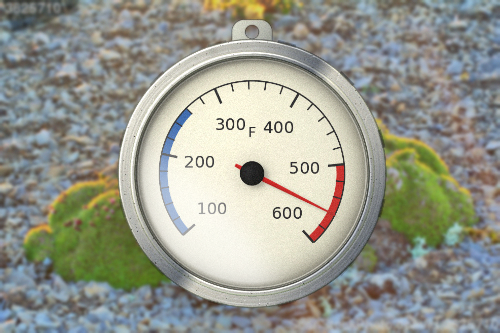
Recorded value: 560 °F
